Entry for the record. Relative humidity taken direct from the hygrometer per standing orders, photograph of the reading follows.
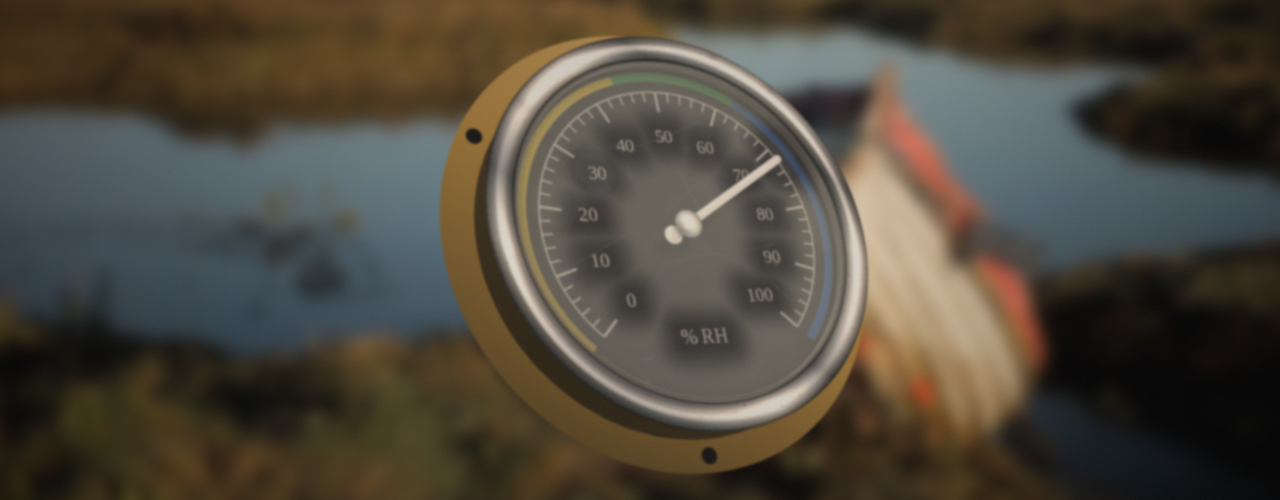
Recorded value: 72 %
